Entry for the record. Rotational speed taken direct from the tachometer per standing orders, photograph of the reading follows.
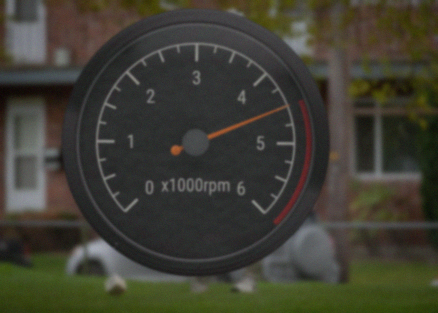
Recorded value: 4500 rpm
